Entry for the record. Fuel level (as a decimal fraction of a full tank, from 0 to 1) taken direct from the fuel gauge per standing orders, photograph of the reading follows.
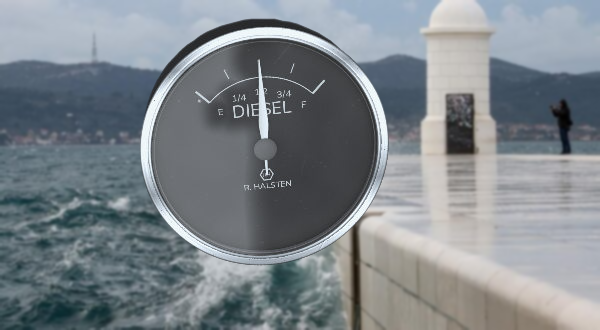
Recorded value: 0.5
